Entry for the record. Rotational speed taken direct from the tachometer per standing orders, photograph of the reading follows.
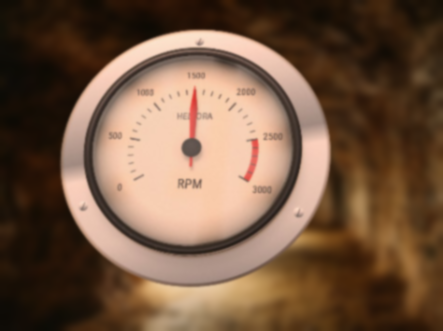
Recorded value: 1500 rpm
